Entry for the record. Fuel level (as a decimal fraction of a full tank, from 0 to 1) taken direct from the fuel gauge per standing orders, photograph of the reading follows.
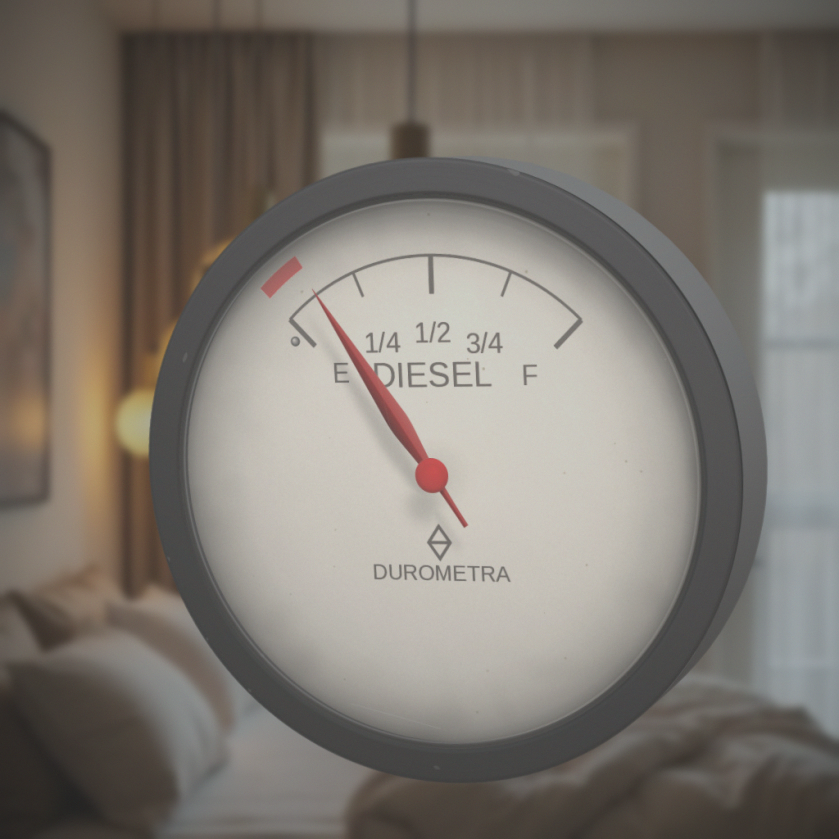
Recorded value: 0.125
